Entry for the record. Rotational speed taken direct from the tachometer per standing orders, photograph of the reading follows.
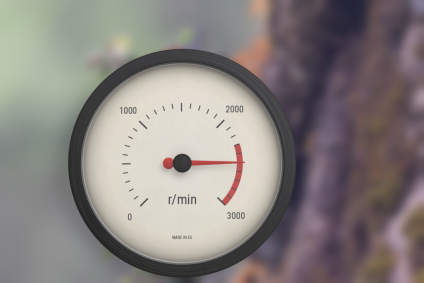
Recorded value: 2500 rpm
